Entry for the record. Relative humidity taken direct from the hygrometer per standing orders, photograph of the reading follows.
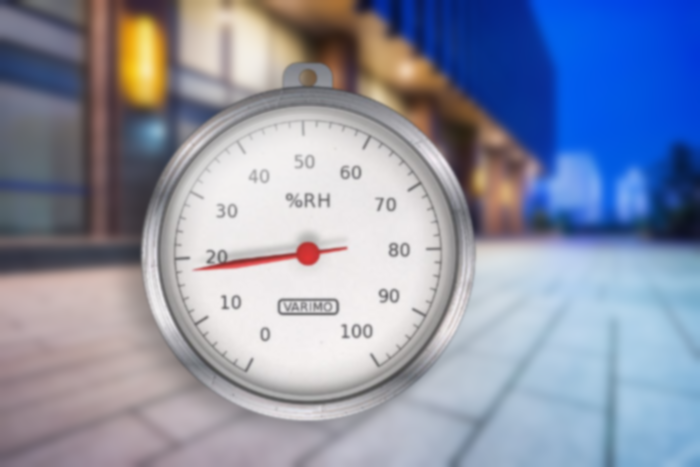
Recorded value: 18 %
